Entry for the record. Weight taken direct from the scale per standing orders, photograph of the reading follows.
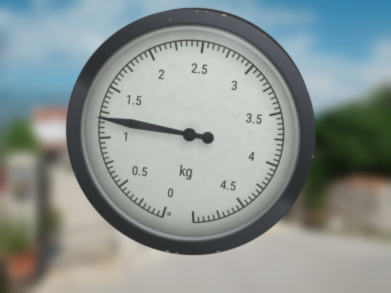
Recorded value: 1.2 kg
